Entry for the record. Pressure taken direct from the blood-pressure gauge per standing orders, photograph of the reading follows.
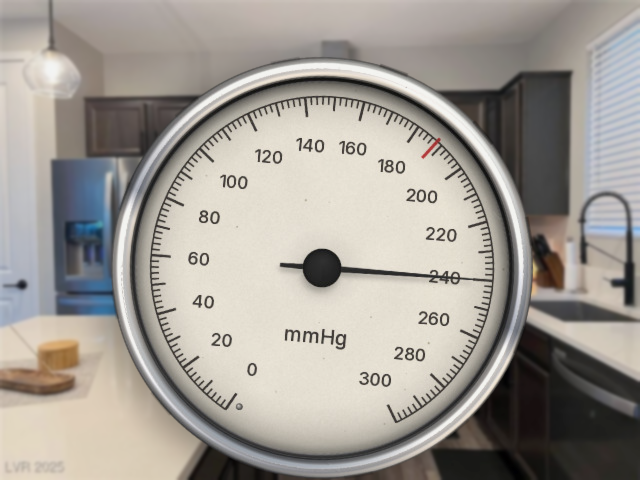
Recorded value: 240 mmHg
